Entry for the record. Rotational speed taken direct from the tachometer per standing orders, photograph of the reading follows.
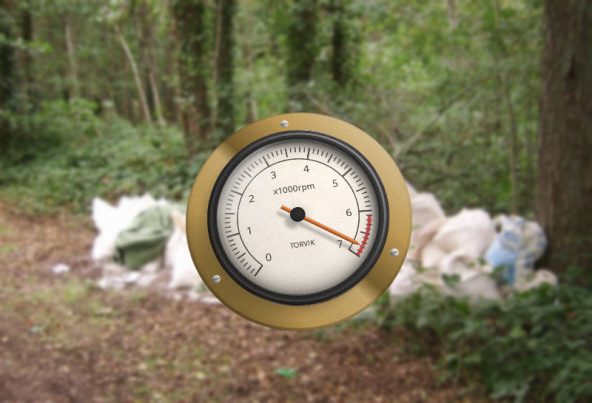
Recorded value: 6800 rpm
